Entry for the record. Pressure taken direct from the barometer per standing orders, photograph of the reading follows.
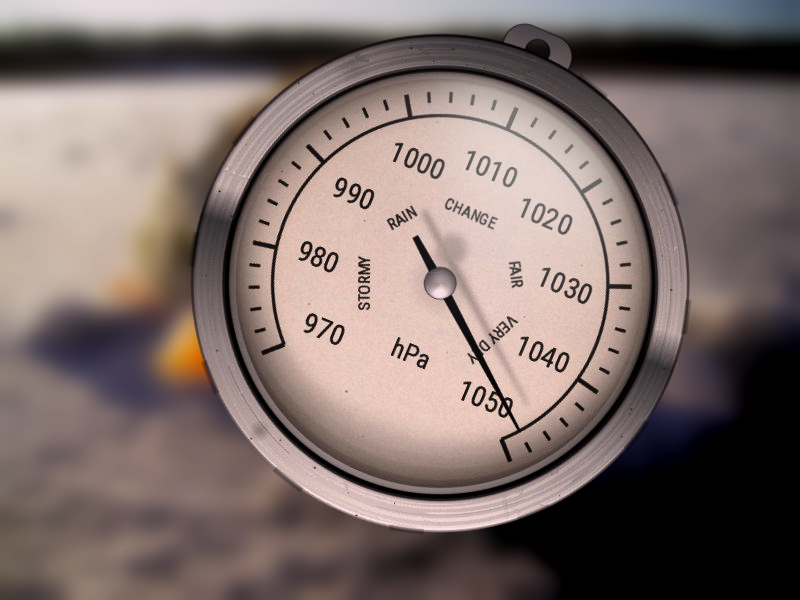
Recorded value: 1048 hPa
